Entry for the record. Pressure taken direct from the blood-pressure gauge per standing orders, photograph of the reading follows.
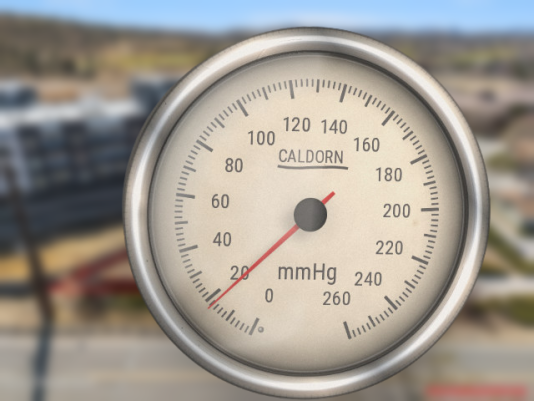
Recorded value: 18 mmHg
